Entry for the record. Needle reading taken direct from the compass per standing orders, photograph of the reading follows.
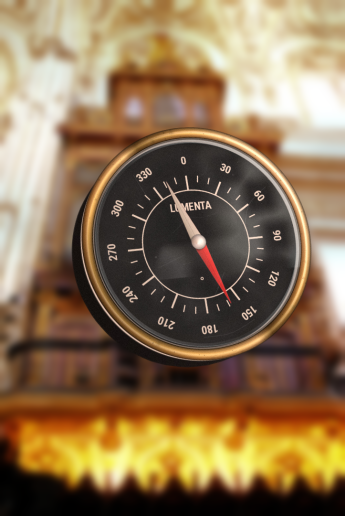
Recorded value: 160 °
